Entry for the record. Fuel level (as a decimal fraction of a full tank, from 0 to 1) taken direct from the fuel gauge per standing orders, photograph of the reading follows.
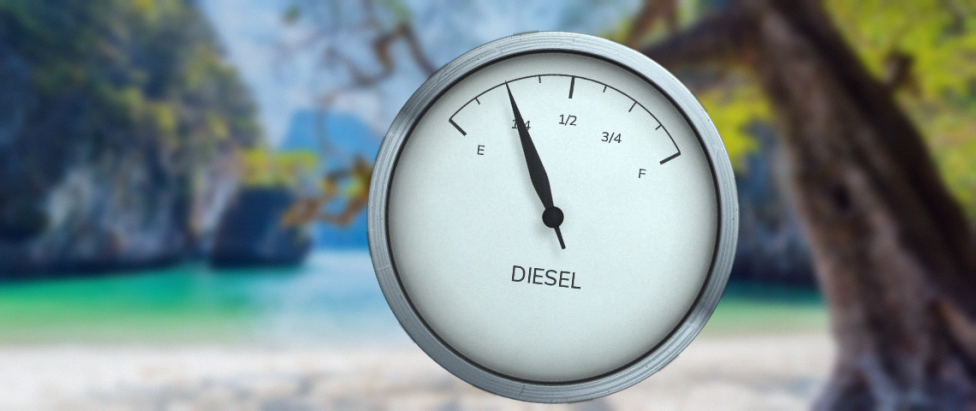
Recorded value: 0.25
